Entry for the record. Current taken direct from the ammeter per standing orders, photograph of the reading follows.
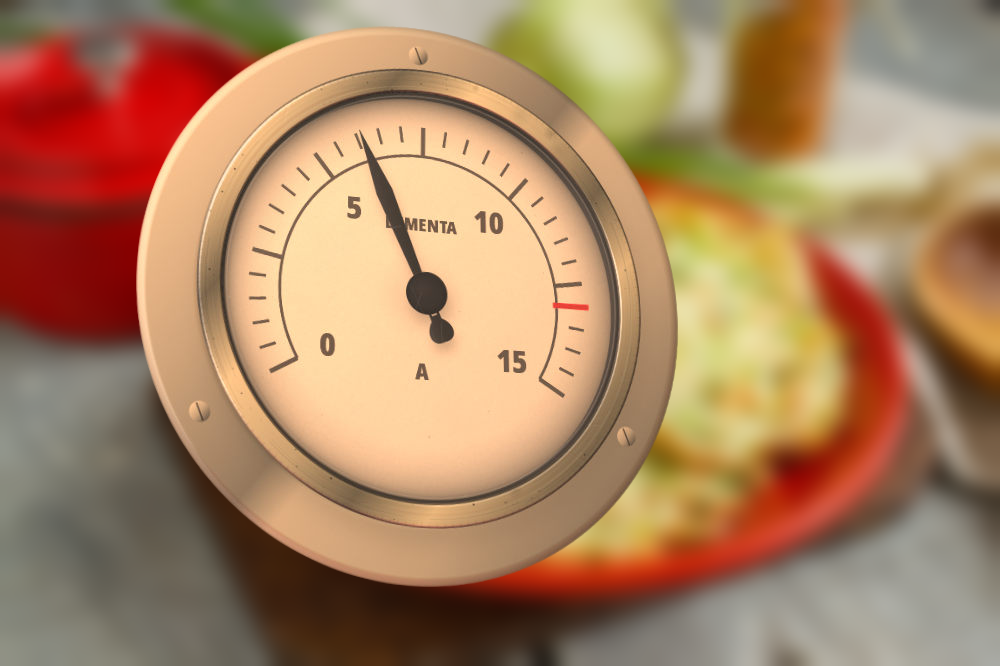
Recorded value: 6 A
